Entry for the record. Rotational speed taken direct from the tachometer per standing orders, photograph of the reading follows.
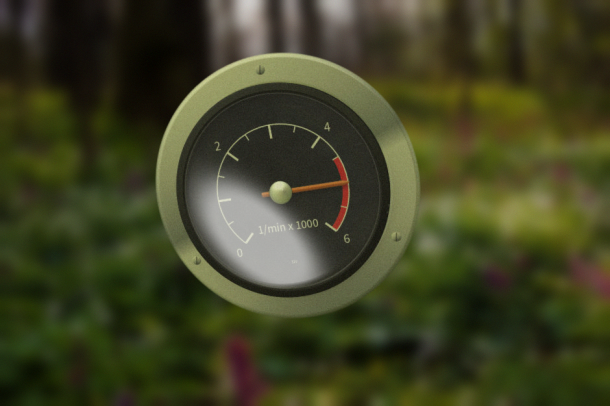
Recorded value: 5000 rpm
